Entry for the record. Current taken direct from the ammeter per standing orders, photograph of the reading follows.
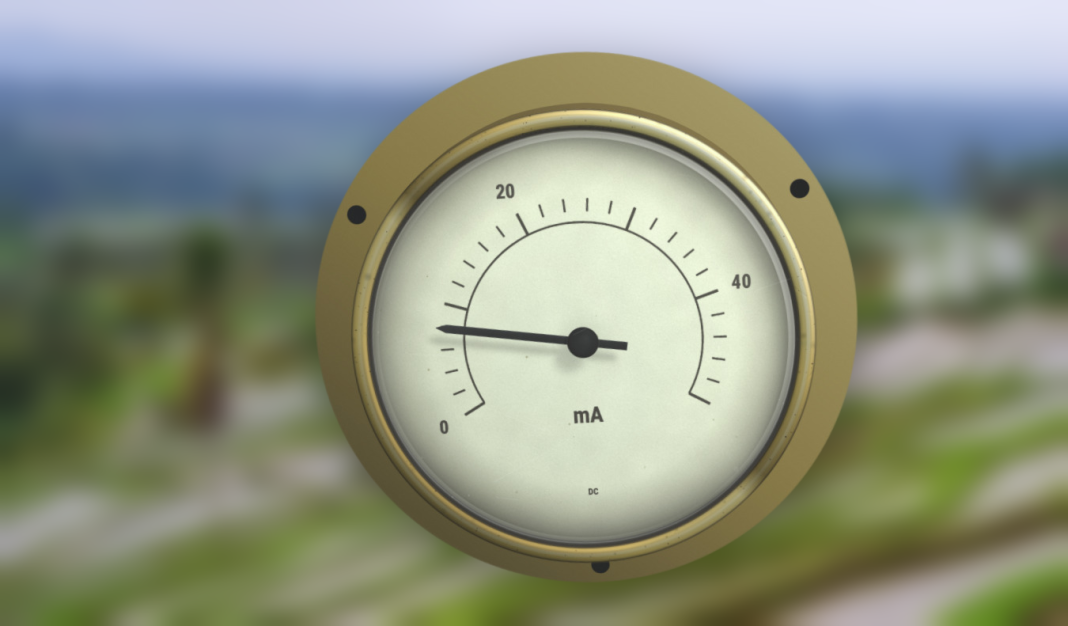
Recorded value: 8 mA
